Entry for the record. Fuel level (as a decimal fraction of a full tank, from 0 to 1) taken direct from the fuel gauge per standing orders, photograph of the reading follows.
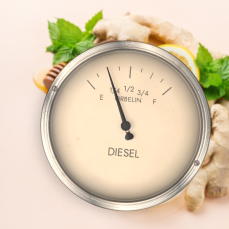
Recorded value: 0.25
